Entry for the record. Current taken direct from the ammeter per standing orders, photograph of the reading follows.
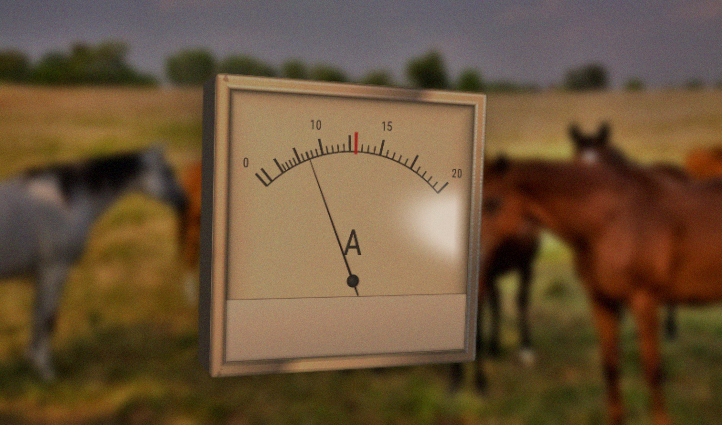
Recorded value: 8.5 A
